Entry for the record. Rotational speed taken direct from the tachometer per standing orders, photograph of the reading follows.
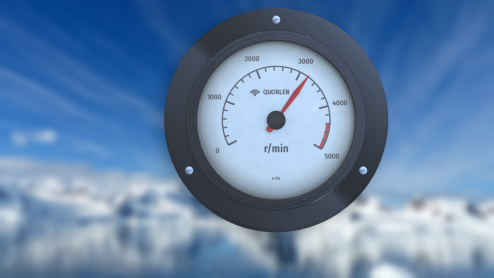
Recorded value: 3200 rpm
